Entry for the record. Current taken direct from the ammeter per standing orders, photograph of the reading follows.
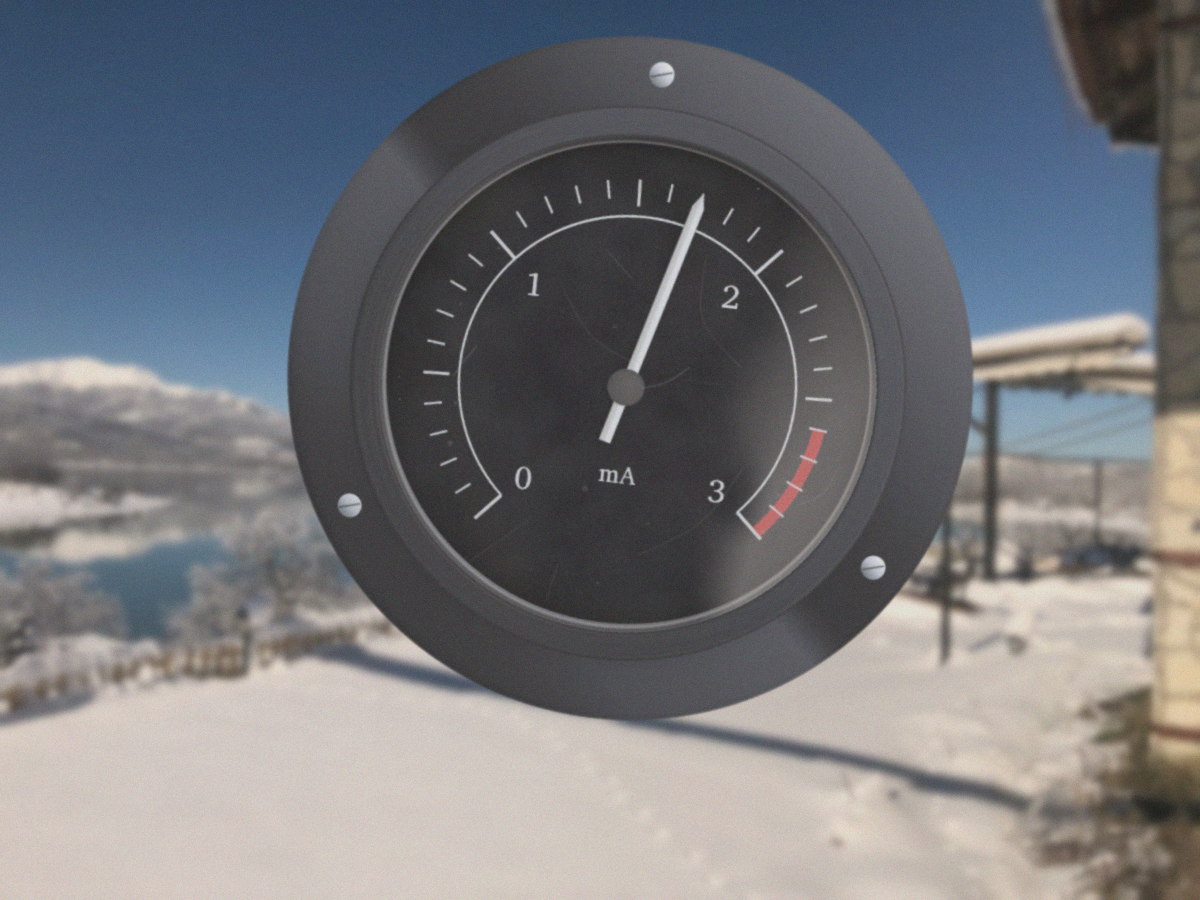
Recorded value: 1.7 mA
